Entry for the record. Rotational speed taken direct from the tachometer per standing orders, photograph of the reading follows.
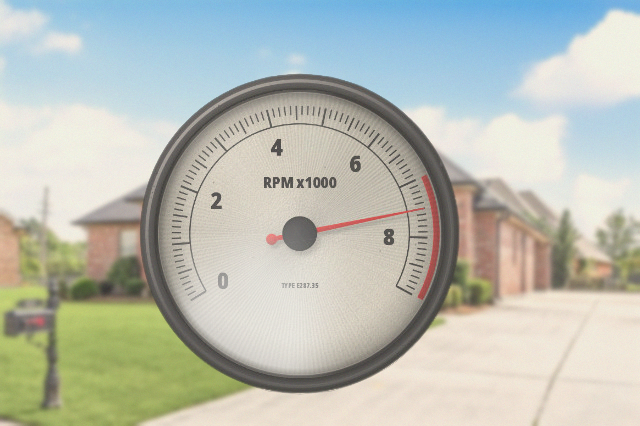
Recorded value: 7500 rpm
